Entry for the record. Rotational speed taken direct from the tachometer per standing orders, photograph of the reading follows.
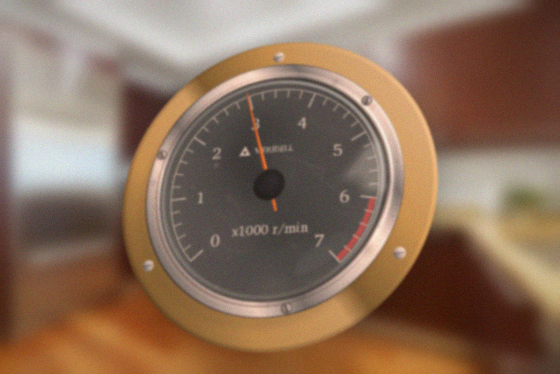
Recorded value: 3000 rpm
